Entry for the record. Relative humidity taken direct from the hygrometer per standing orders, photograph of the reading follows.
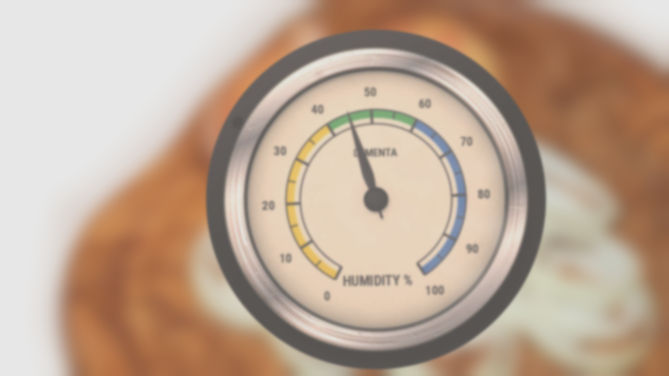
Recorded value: 45 %
